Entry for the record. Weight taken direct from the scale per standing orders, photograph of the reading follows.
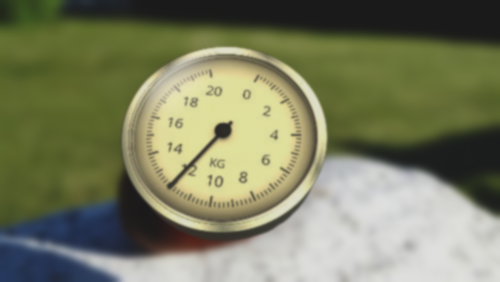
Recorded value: 12 kg
